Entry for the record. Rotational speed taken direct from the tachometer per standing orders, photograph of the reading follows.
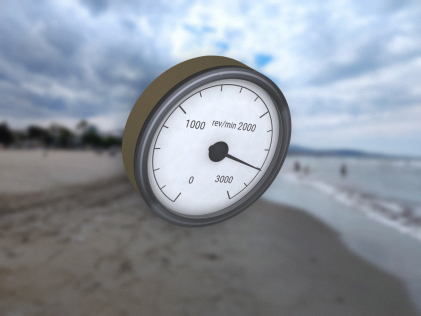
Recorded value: 2600 rpm
